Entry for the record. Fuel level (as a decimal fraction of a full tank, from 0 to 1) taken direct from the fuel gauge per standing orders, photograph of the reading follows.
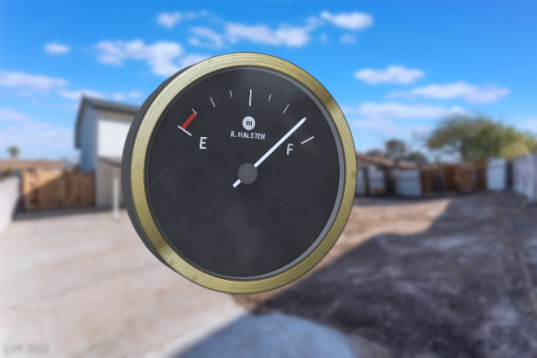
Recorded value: 0.875
